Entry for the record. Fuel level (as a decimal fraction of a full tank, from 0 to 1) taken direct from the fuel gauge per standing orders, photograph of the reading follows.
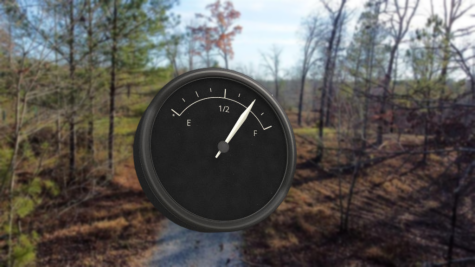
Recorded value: 0.75
